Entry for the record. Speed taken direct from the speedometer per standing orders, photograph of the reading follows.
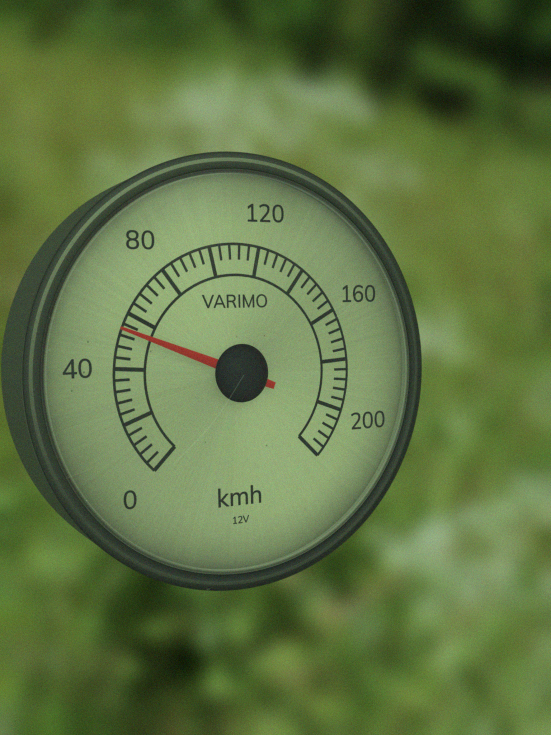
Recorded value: 54 km/h
